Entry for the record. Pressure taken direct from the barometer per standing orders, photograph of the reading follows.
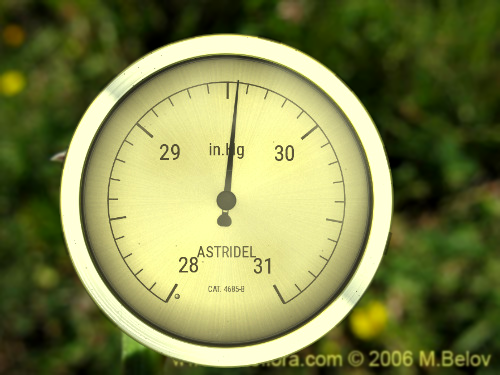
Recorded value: 29.55 inHg
